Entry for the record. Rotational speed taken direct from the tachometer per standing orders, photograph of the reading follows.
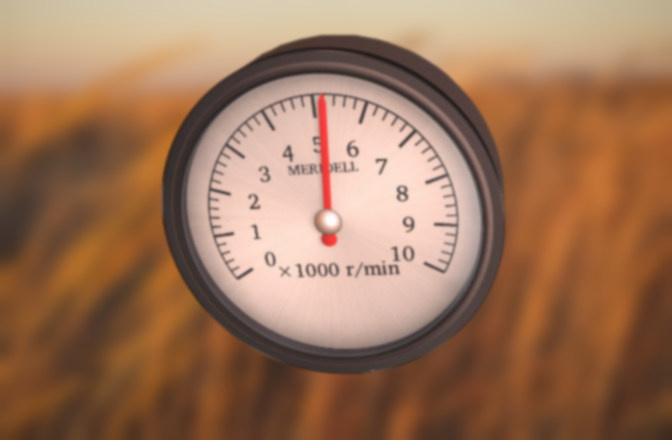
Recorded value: 5200 rpm
